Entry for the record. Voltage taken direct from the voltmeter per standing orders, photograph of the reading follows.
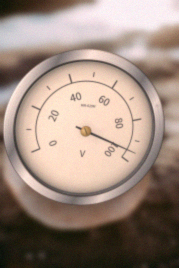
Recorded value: 95 V
